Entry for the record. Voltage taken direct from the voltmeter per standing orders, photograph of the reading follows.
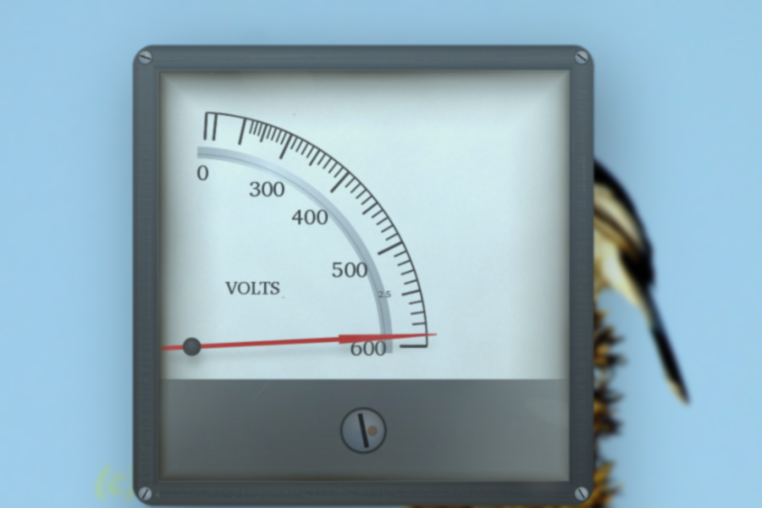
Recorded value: 590 V
